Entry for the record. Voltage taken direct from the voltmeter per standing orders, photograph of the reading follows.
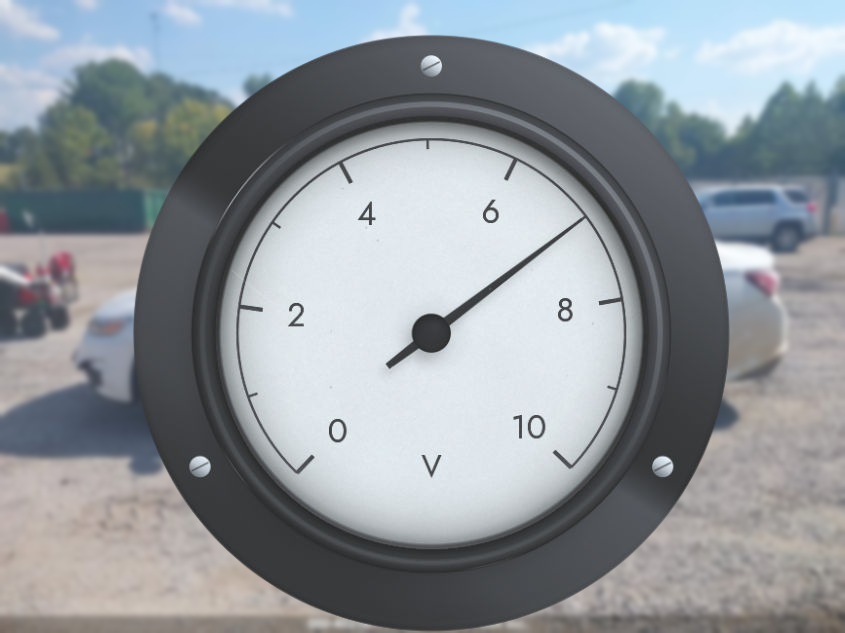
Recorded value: 7 V
